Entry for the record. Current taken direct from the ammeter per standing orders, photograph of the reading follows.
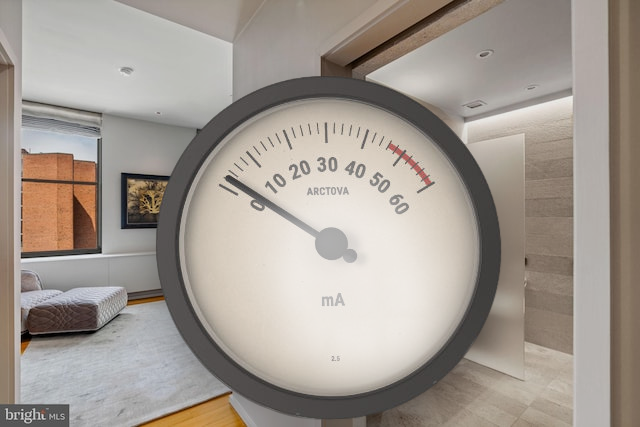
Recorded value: 2 mA
